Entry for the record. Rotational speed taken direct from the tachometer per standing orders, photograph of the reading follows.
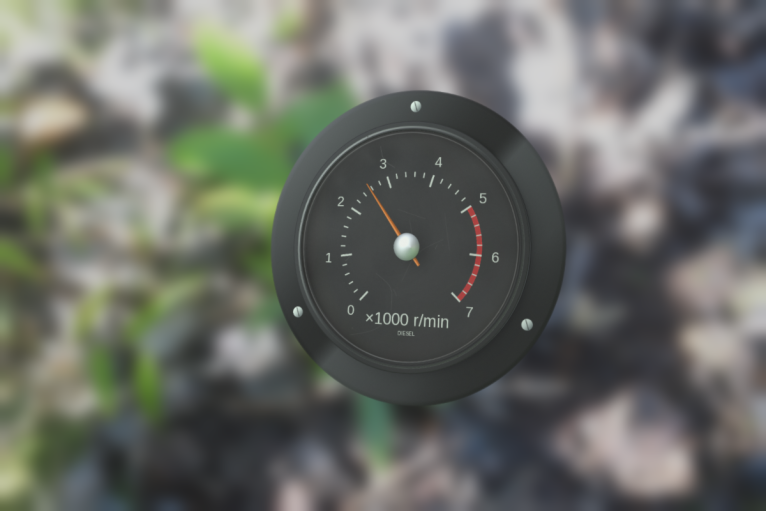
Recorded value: 2600 rpm
